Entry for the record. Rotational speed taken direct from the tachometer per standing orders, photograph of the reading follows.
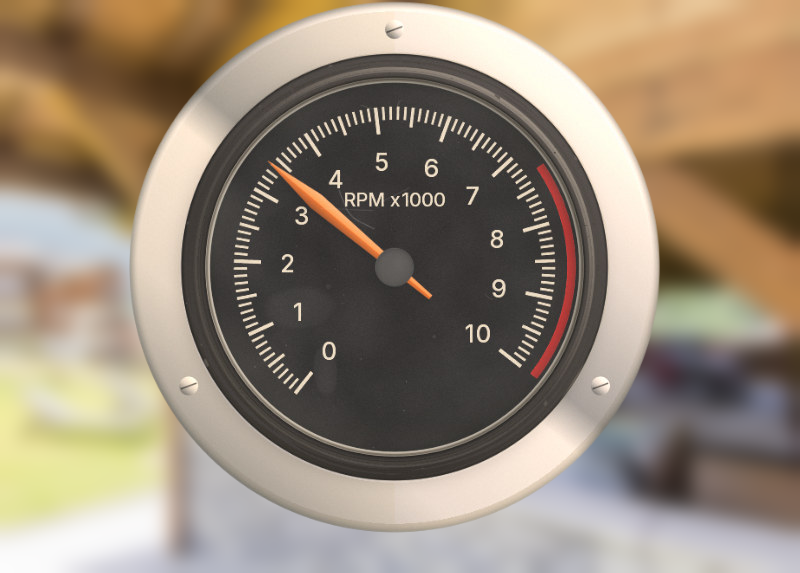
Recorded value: 3400 rpm
